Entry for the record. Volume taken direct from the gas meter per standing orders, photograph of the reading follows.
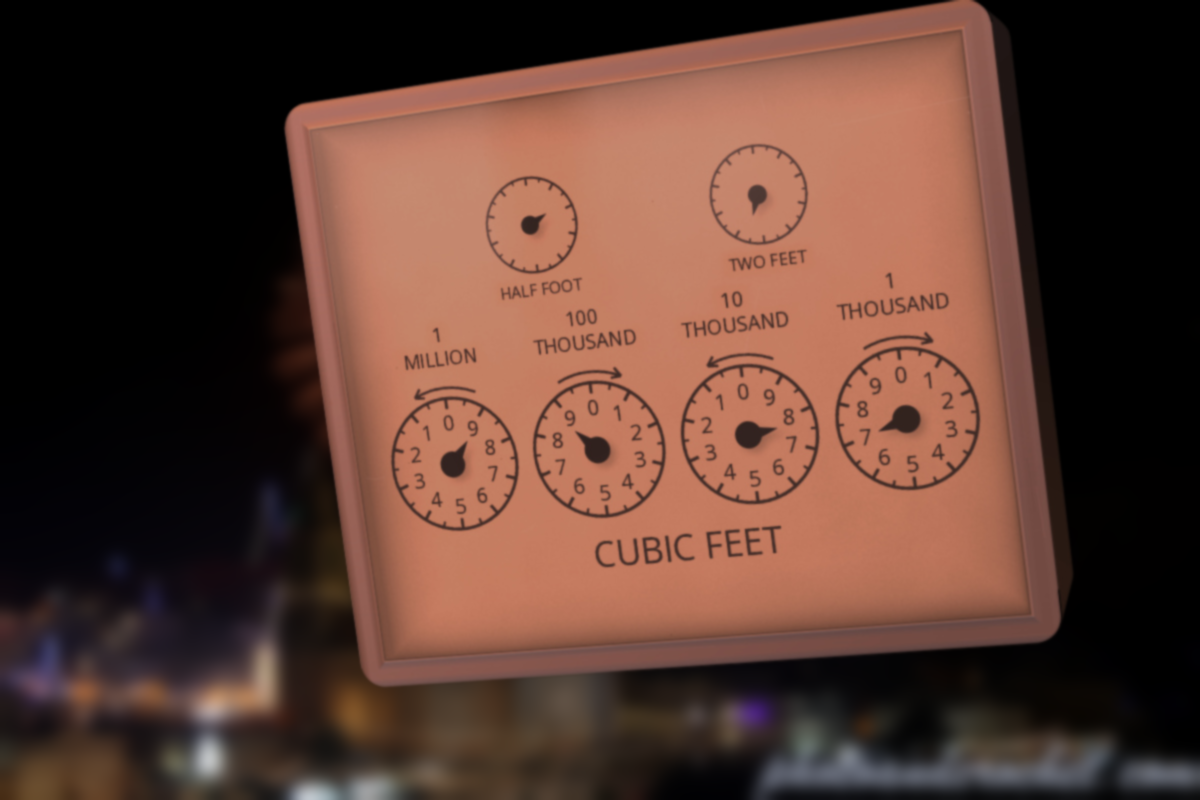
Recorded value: 887700 ft³
